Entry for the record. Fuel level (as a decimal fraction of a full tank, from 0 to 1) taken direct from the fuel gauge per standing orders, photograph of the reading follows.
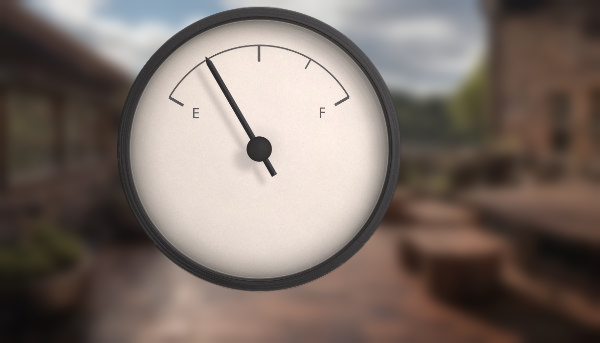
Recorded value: 0.25
